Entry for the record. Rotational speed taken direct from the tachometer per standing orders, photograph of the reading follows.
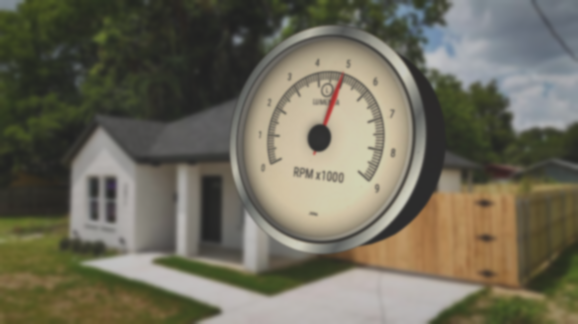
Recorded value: 5000 rpm
